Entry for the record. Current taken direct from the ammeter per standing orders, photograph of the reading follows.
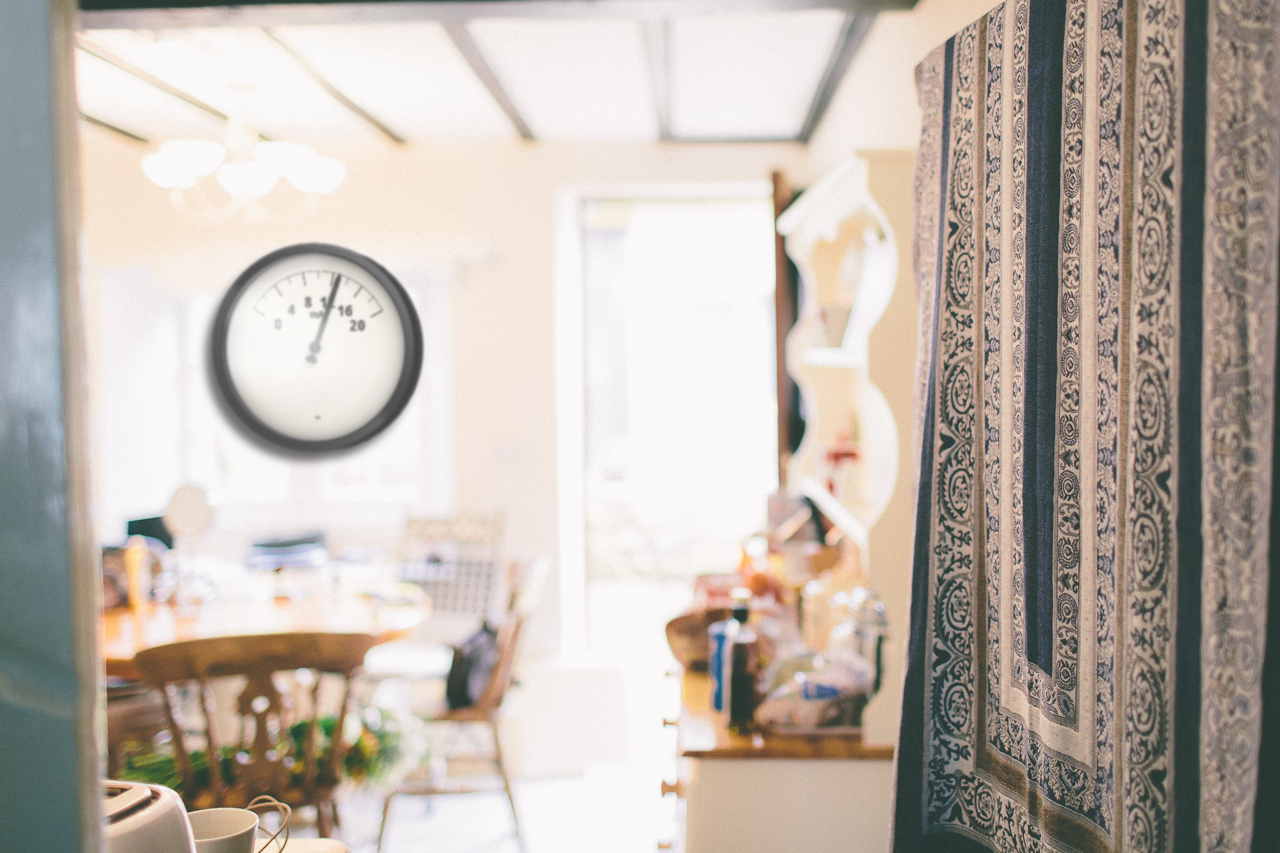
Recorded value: 13 mA
